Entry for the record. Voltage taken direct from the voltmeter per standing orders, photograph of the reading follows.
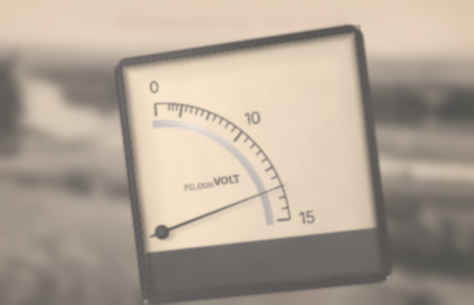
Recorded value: 13.5 V
